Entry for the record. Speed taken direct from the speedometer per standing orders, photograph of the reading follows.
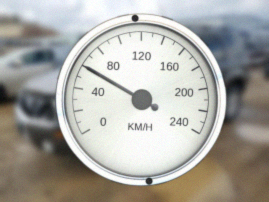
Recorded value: 60 km/h
